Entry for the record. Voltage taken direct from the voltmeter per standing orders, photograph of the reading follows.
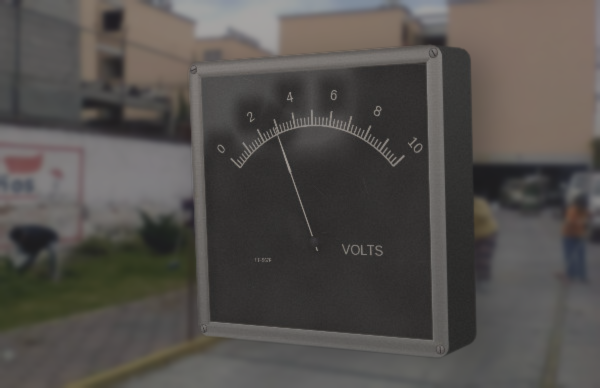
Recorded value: 3 V
